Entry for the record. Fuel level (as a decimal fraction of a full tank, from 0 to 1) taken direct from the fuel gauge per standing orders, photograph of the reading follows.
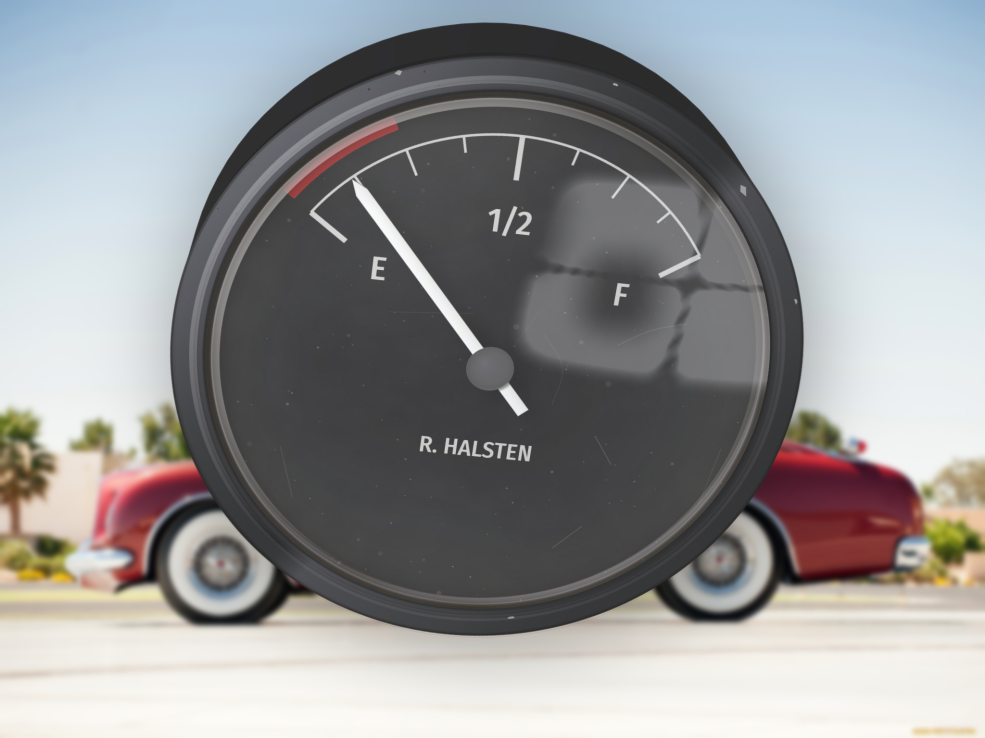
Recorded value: 0.125
